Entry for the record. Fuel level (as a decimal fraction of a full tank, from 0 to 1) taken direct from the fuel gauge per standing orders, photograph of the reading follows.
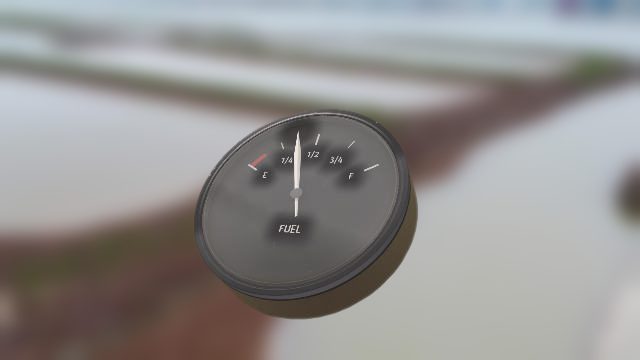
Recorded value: 0.375
